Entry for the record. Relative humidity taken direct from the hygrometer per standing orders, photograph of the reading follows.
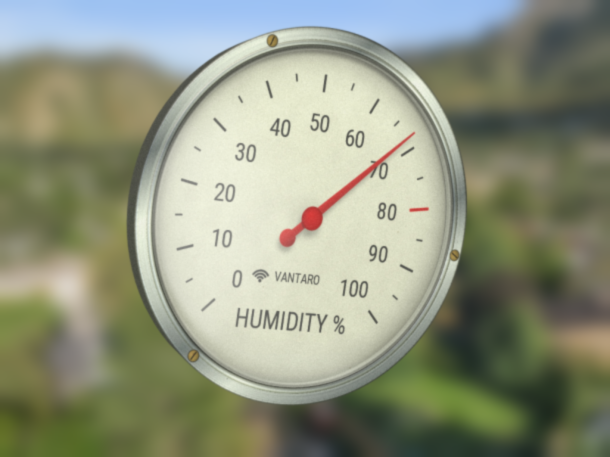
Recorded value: 67.5 %
